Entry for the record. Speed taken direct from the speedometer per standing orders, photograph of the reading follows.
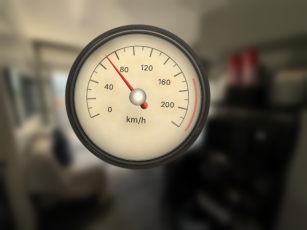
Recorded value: 70 km/h
